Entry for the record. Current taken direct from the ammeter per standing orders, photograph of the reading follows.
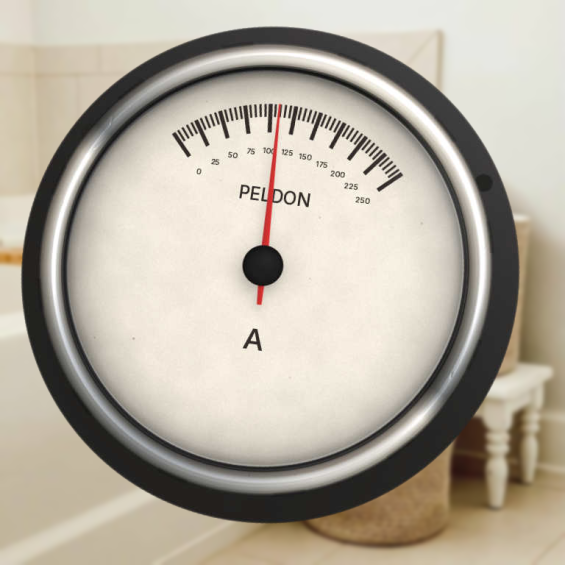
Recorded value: 110 A
